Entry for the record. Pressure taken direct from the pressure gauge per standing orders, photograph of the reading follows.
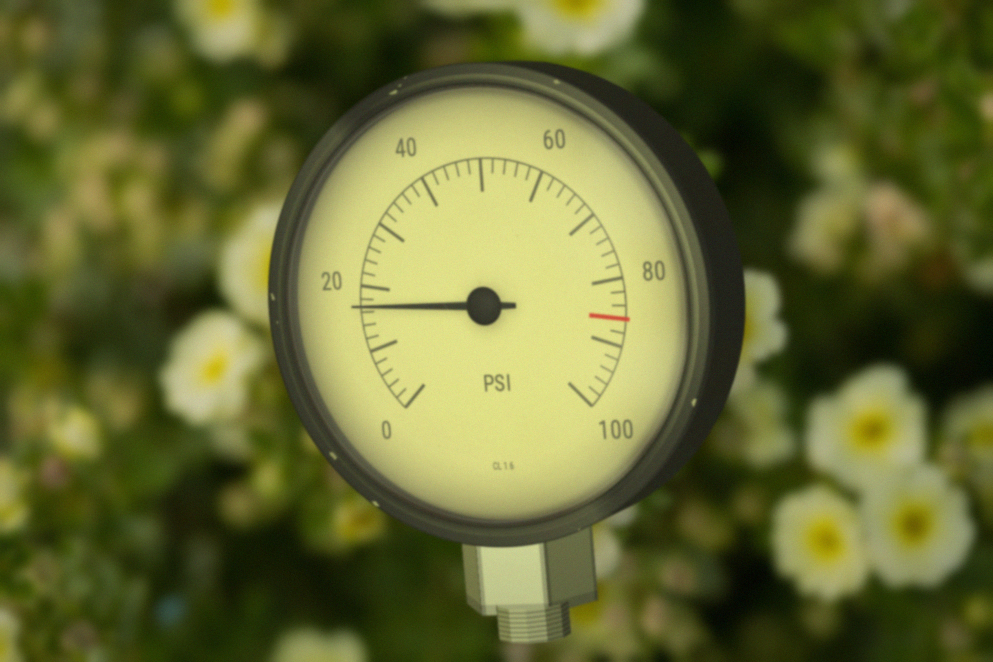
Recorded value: 17 psi
